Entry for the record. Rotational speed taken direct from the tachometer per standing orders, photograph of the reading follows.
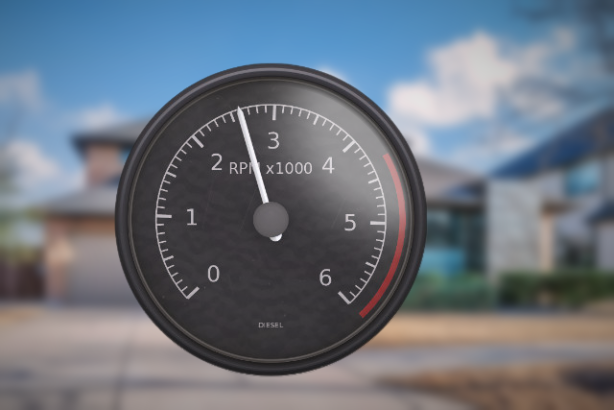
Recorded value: 2600 rpm
